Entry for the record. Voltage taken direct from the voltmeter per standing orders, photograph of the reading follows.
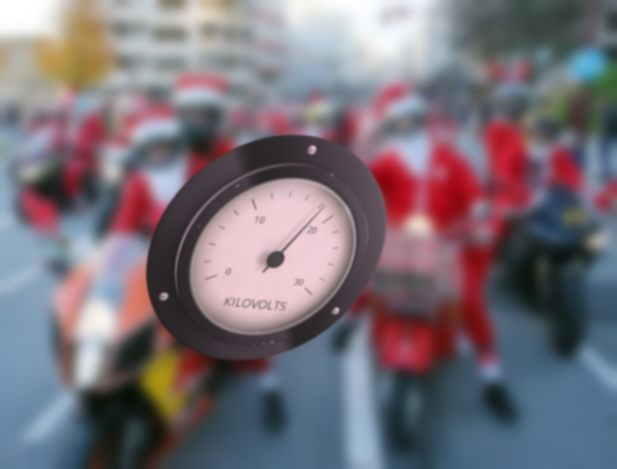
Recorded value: 18 kV
